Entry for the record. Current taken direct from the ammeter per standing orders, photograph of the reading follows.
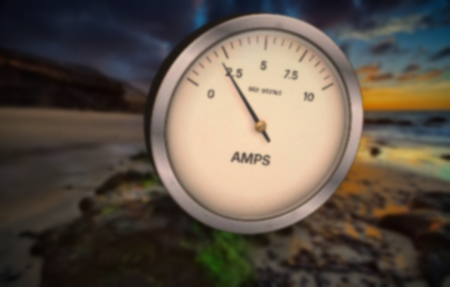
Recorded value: 2 A
